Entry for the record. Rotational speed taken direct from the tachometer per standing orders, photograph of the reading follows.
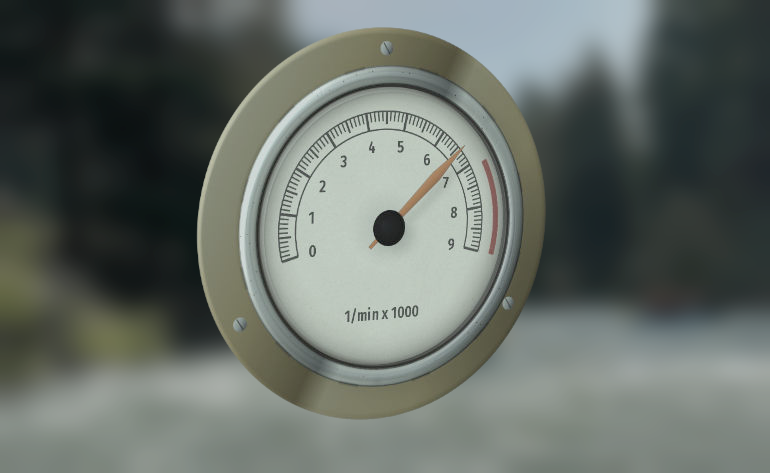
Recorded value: 6500 rpm
